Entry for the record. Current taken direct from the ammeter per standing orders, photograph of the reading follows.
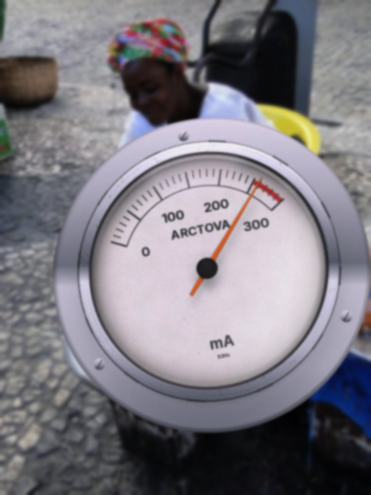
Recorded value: 260 mA
